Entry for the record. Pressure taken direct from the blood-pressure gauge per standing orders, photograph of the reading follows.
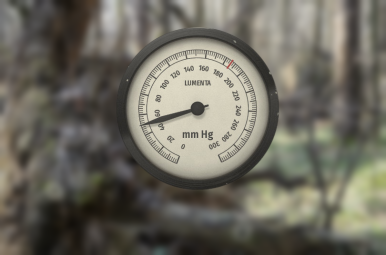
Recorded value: 50 mmHg
